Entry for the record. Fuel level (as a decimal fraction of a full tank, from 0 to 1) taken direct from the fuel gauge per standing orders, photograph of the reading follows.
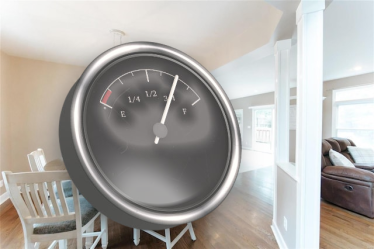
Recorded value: 0.75
